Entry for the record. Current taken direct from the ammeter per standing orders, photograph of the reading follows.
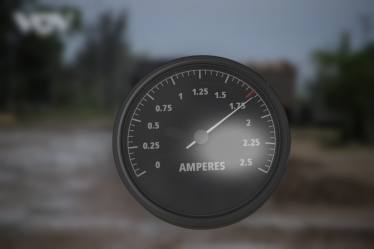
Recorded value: 1.8 A
